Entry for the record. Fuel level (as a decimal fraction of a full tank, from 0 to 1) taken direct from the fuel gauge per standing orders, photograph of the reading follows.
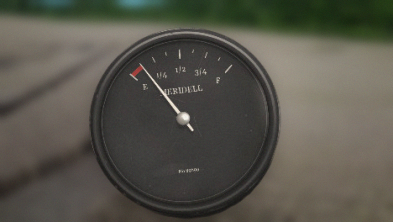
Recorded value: 0.125
